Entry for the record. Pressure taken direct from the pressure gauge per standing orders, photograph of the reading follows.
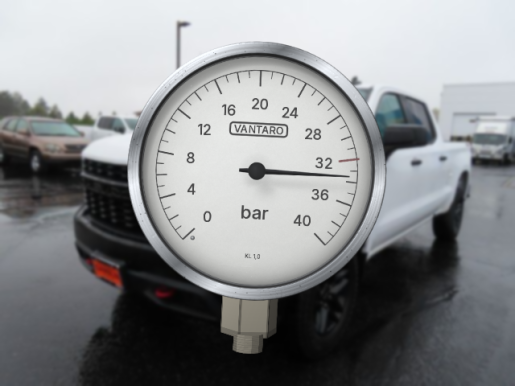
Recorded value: 33.5 bar
